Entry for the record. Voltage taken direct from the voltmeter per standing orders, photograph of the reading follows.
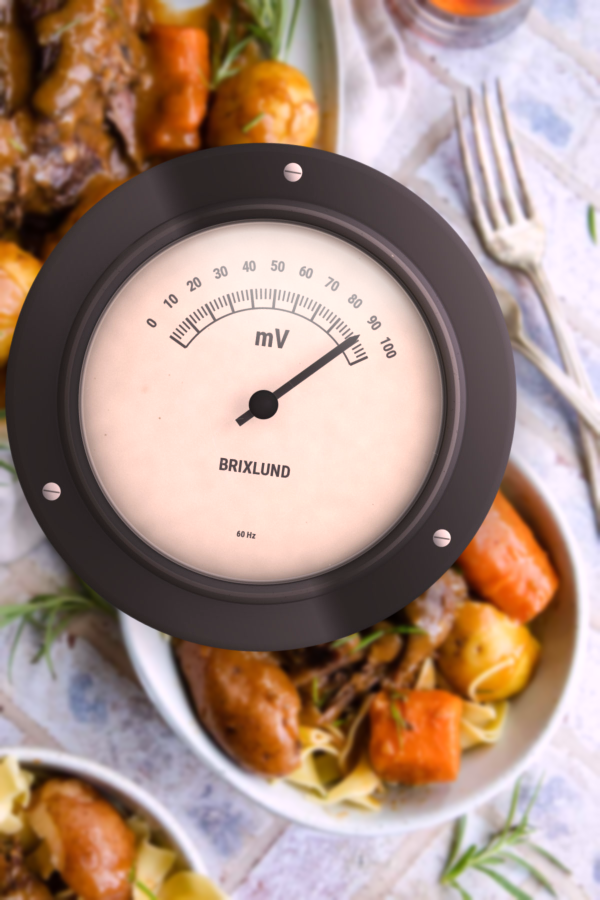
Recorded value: 90 mV
